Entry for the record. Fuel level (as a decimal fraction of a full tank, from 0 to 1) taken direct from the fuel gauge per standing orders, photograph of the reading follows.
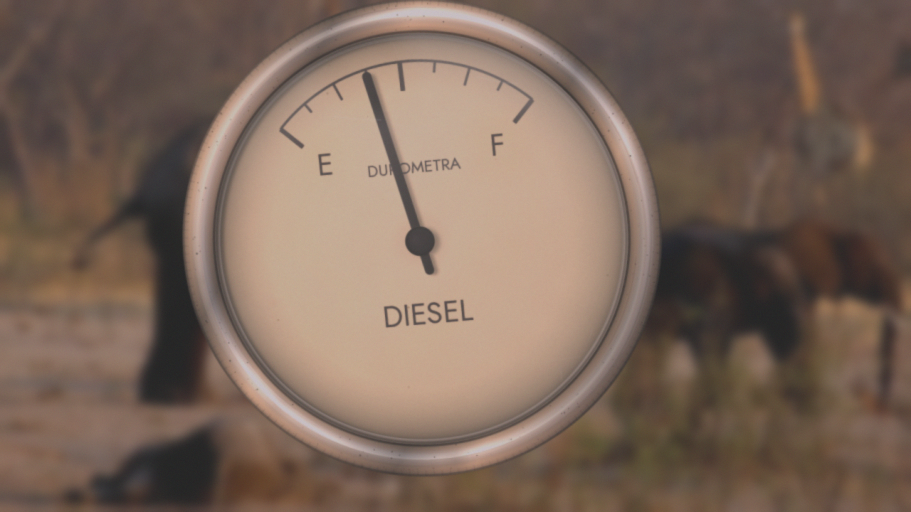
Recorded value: 0.375
